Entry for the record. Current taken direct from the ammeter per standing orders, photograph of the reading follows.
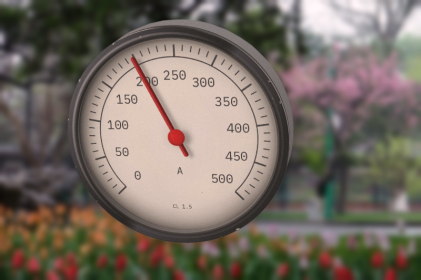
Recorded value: 200 A
